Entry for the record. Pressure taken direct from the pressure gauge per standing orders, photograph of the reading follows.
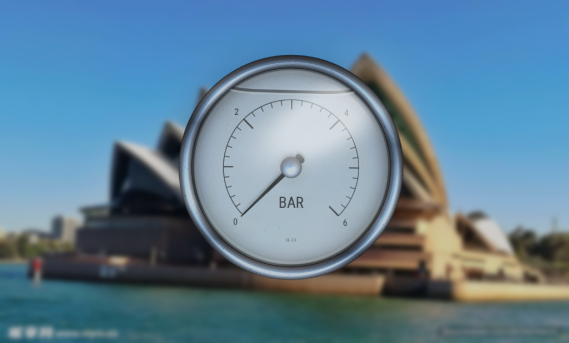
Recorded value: 0 bar
